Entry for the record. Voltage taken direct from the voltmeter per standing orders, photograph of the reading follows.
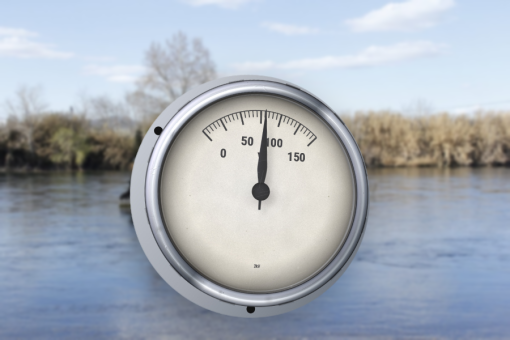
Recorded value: 80 V
